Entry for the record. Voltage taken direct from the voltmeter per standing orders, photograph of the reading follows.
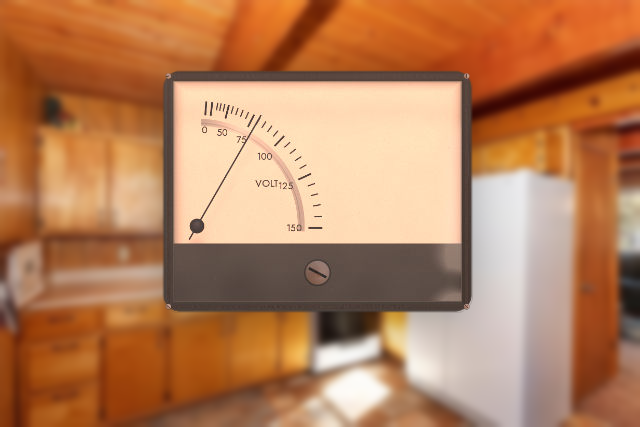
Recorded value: 80 V
